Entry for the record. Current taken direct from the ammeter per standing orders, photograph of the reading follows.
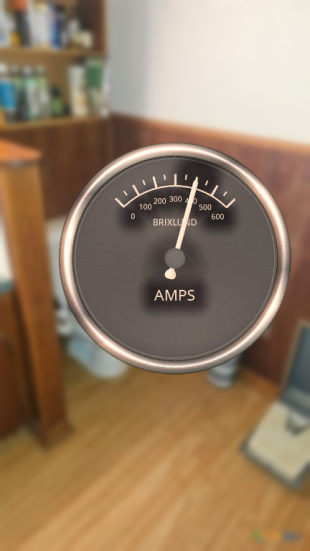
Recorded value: 400 A
